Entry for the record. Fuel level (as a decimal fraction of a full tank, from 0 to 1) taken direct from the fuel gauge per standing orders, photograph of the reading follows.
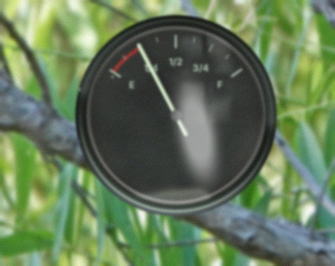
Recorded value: 0.25
